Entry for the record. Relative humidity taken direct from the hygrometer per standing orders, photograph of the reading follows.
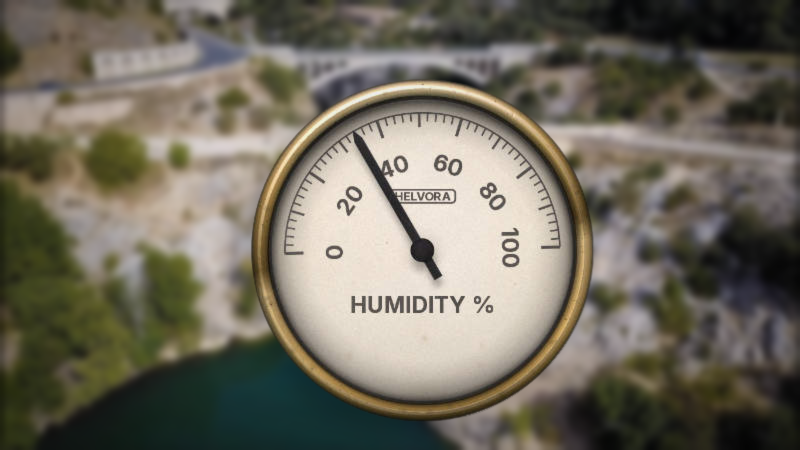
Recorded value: 34 %
